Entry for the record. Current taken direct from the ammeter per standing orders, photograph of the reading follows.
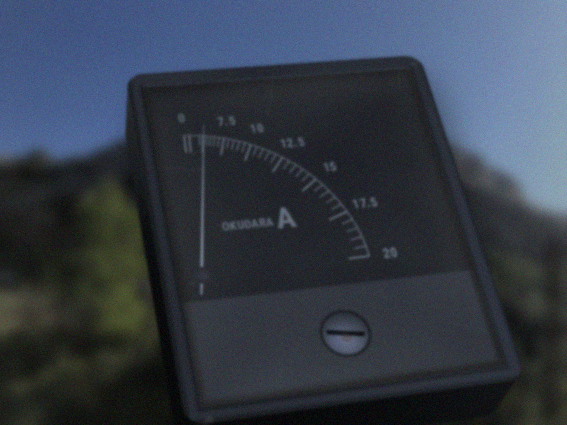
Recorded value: 5 A
